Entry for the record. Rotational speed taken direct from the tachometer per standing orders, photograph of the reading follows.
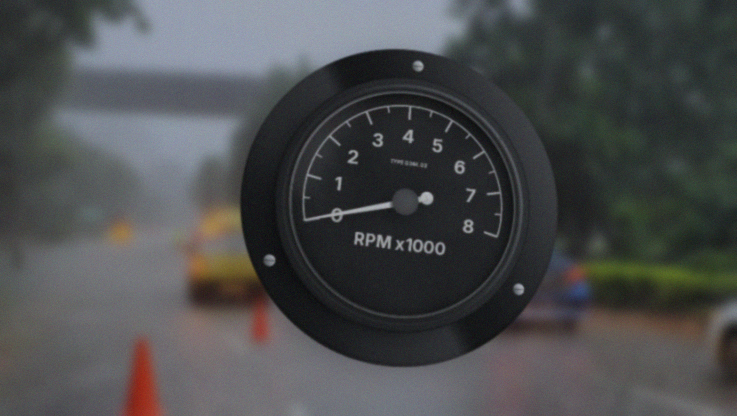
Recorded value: 0 rpm
